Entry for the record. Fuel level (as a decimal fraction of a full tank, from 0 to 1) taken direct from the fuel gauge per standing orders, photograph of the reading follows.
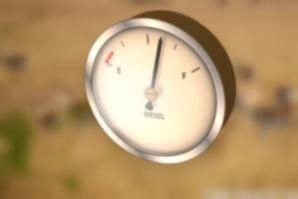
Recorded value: 0.625
